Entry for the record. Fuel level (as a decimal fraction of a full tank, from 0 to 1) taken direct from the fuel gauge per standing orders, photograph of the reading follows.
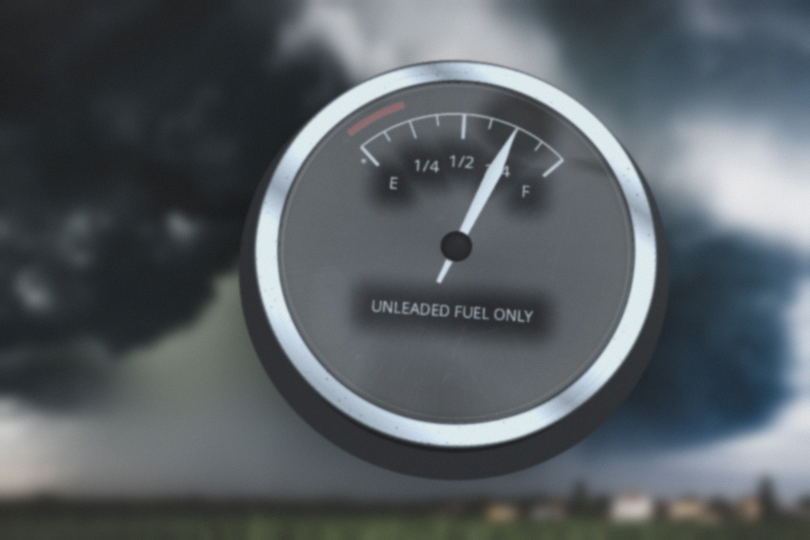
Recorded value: 0.75
